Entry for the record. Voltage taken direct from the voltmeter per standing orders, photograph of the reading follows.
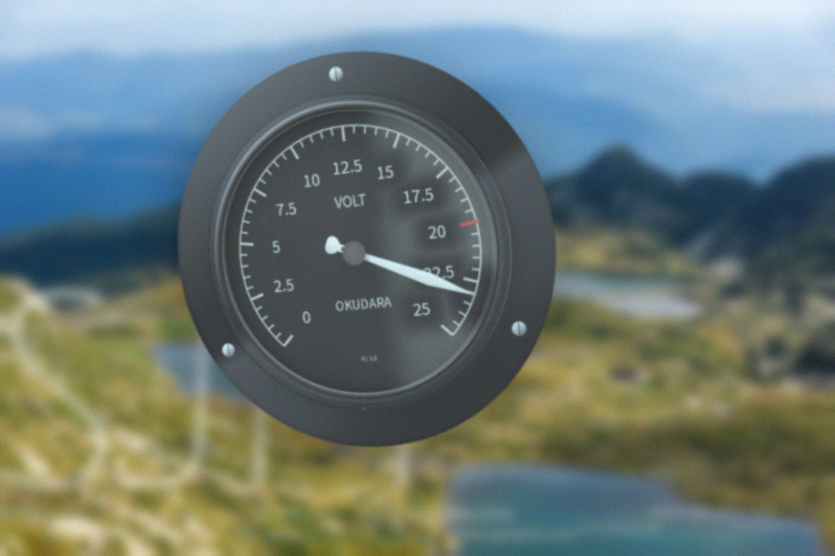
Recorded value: 23 V
